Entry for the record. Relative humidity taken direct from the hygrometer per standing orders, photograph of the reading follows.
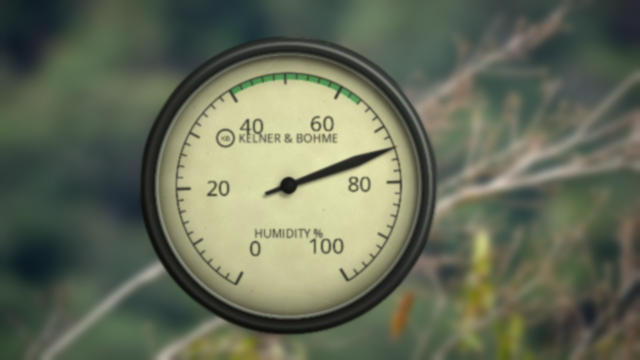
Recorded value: 74 %
